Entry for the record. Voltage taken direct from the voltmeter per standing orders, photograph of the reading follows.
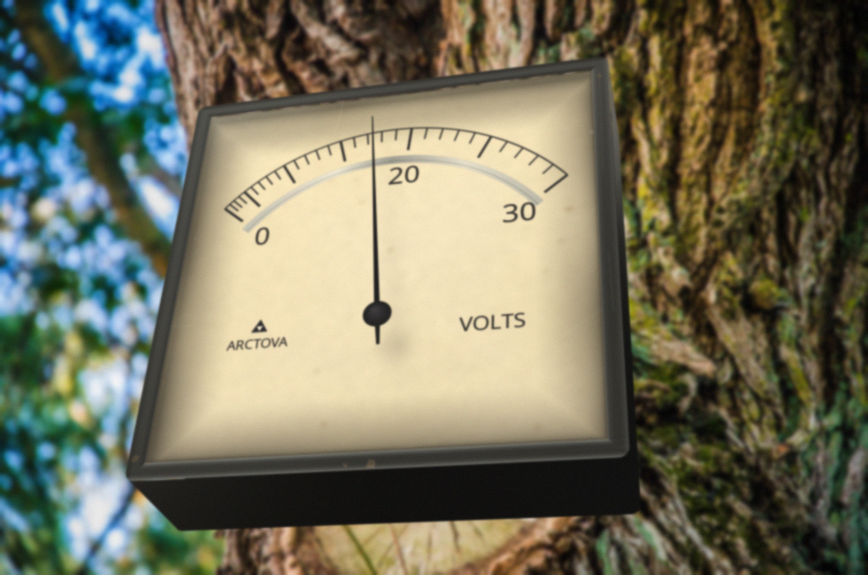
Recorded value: 17.5 V
